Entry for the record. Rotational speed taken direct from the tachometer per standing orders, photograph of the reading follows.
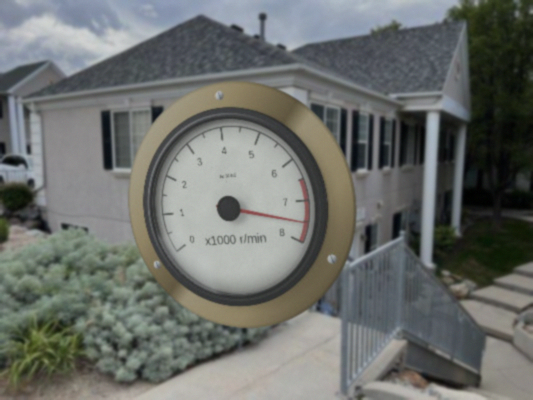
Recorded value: 7500 rpm
